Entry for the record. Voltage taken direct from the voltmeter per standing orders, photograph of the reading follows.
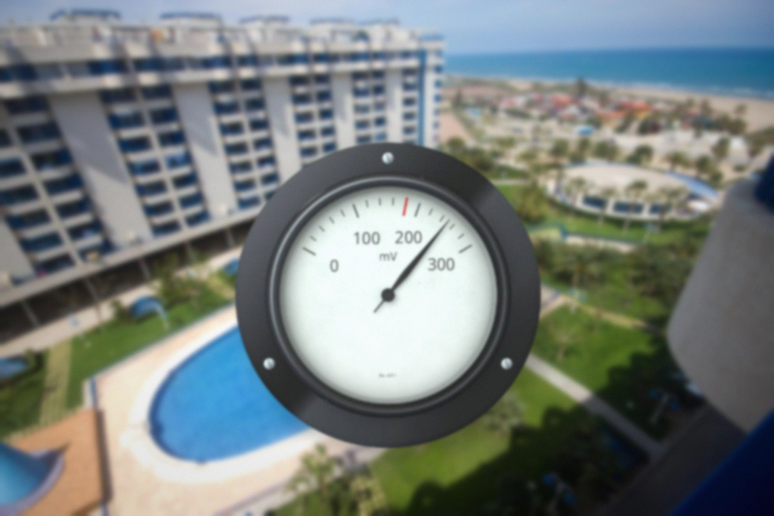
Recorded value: 250 mV
